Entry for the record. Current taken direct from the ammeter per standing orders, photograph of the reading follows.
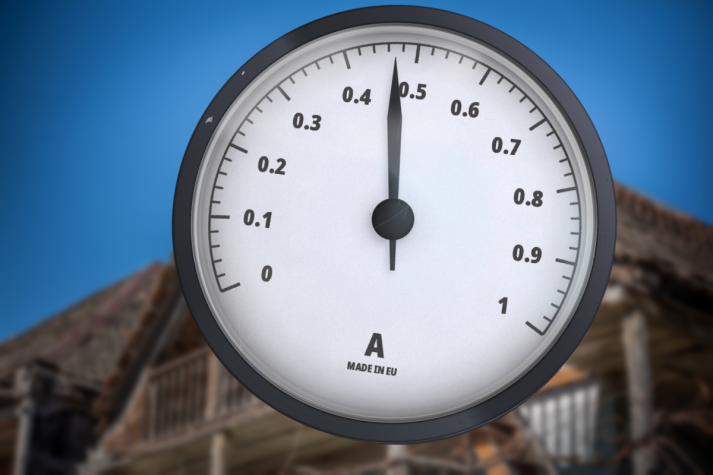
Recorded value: 0.47 A
